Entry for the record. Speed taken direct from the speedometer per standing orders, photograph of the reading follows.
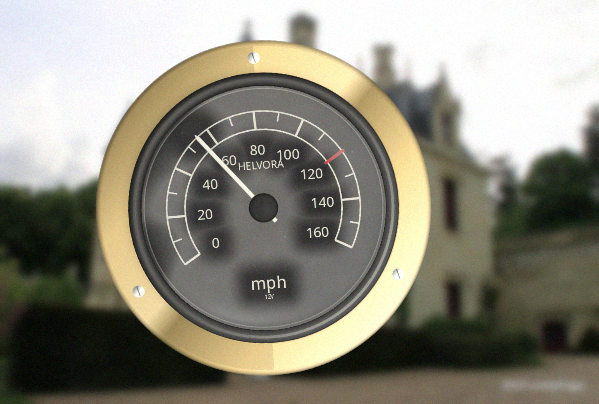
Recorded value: 55 mph
